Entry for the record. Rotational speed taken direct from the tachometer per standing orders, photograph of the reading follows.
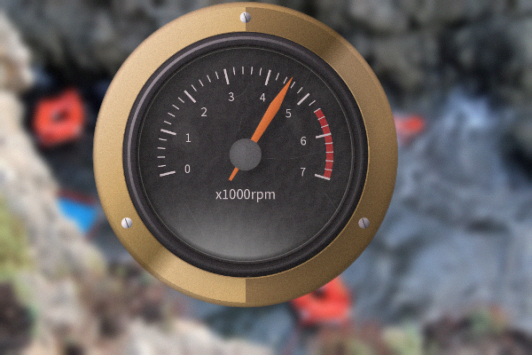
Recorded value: 4500 rpm
